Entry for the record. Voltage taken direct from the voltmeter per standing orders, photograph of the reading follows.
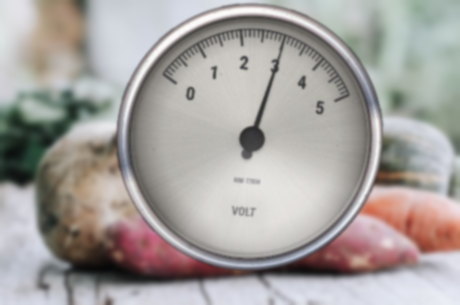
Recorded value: 3 V
